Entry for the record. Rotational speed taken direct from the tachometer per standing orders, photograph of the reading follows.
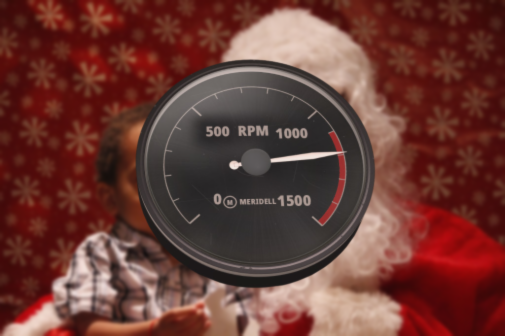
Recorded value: 1200 rpm
